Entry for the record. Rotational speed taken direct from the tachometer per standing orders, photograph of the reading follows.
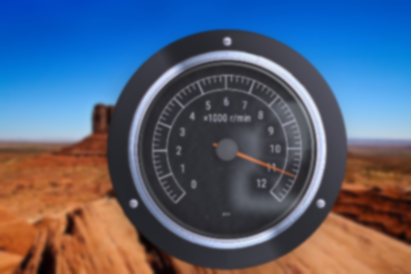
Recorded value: 11000 rpm
